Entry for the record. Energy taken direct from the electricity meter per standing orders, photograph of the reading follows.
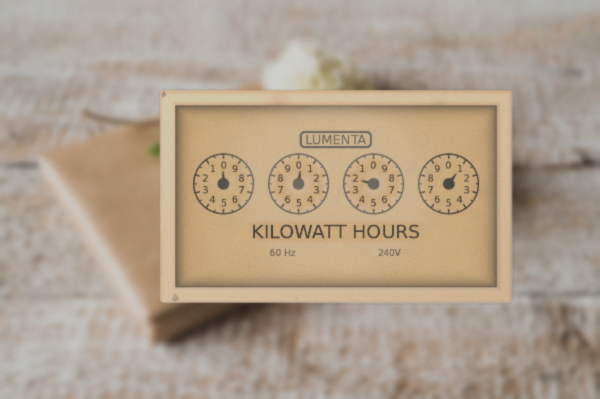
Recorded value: 21 kWh
